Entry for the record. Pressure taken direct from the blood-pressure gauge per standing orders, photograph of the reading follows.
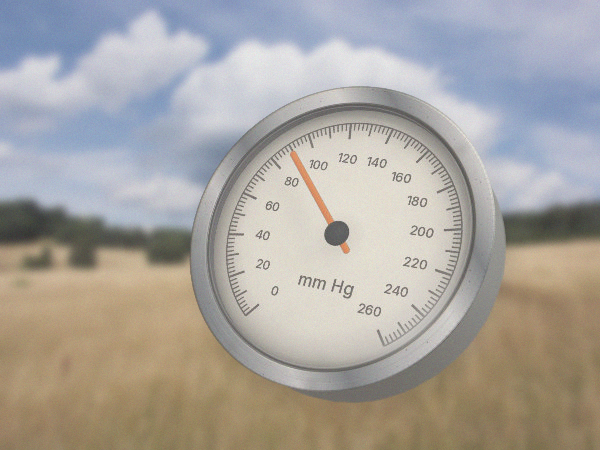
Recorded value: 90 mmHg
